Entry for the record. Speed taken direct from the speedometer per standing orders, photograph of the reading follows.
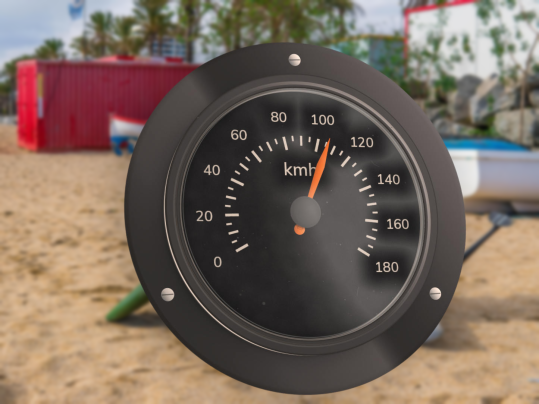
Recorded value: 105 km/h
